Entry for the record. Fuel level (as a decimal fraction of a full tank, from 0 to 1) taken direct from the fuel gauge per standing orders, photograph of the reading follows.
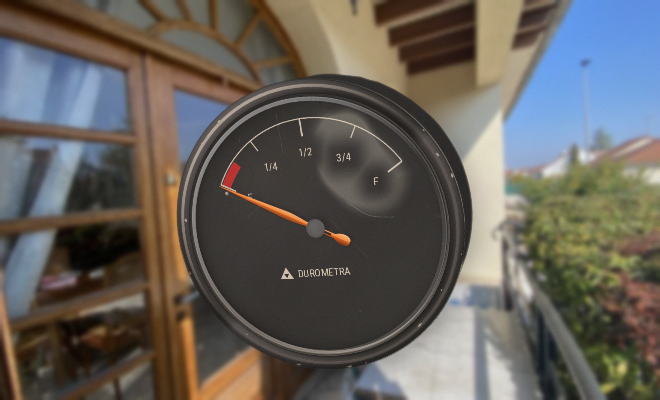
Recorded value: 0
